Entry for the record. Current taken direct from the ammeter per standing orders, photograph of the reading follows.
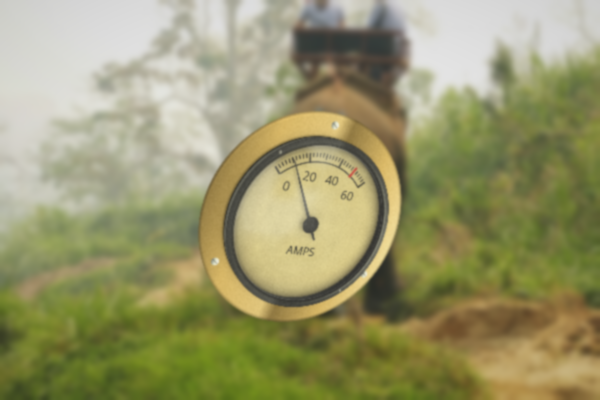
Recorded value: 10 A
